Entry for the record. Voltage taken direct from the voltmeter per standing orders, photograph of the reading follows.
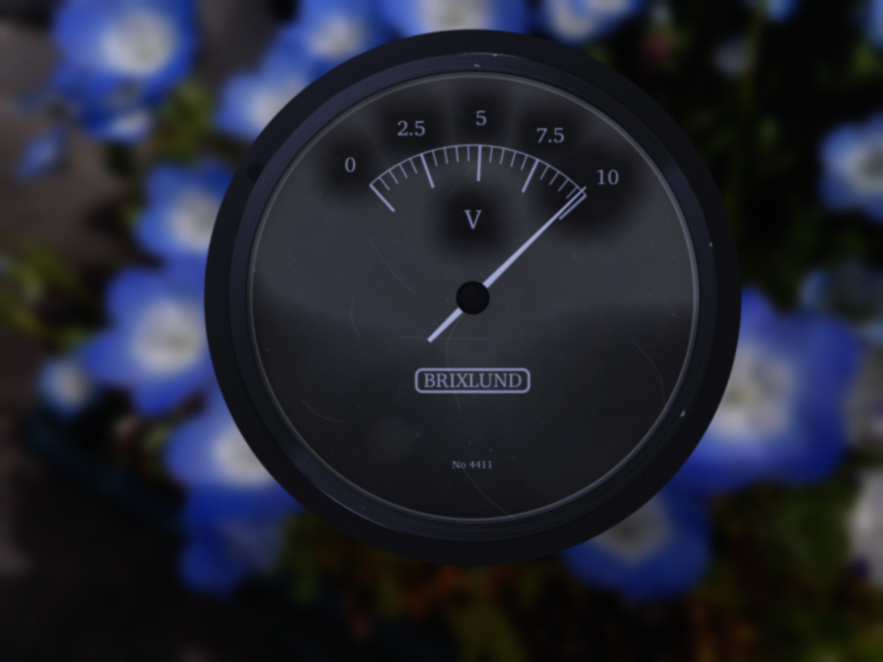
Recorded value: 9.75 V
